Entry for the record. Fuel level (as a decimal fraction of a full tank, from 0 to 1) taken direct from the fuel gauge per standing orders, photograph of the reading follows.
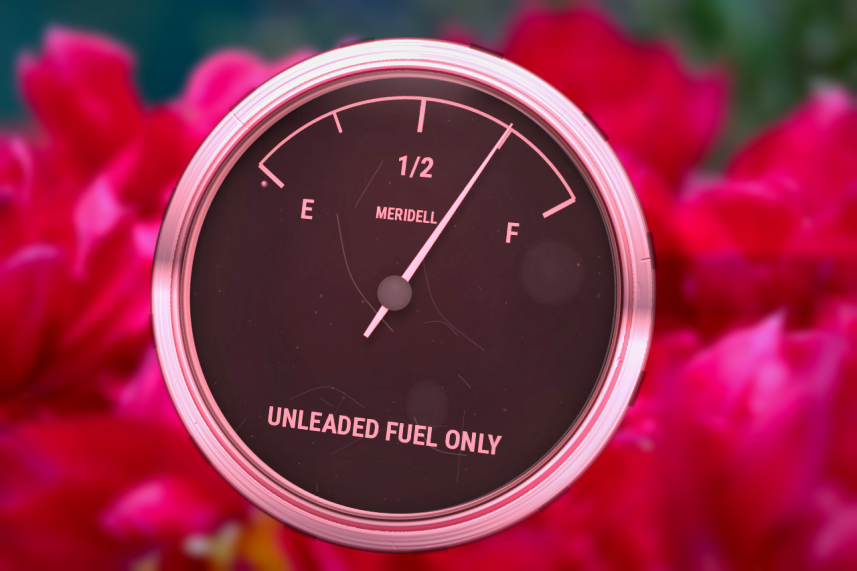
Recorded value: 0.75
